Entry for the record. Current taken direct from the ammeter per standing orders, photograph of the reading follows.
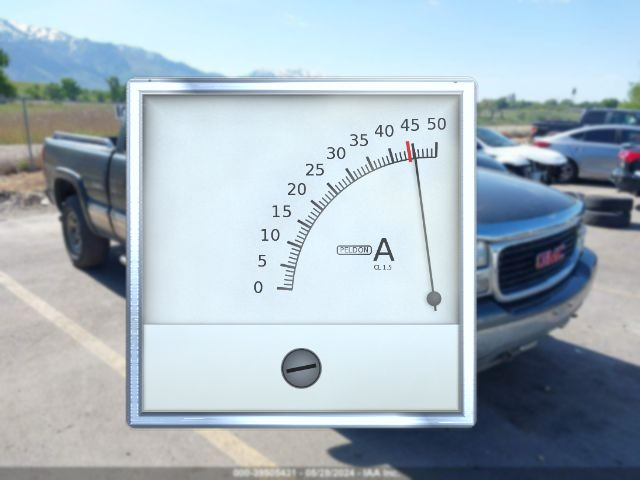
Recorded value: 45 A
